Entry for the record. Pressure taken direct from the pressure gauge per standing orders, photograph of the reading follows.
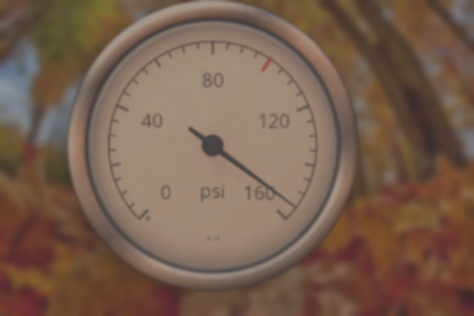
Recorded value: 155 psi
